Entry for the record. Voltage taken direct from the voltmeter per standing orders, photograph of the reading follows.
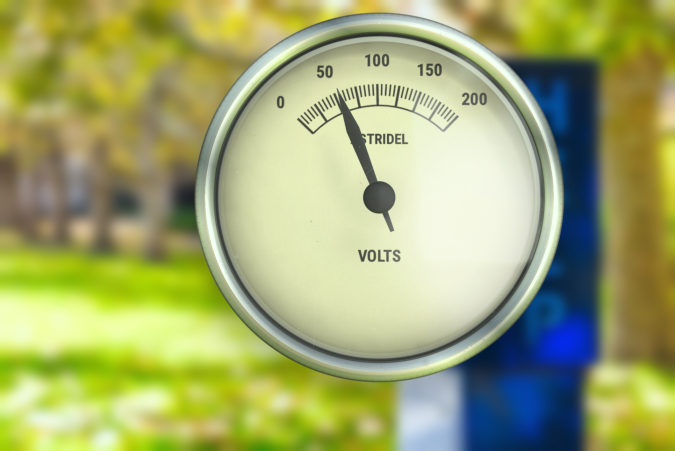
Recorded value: 55 V
